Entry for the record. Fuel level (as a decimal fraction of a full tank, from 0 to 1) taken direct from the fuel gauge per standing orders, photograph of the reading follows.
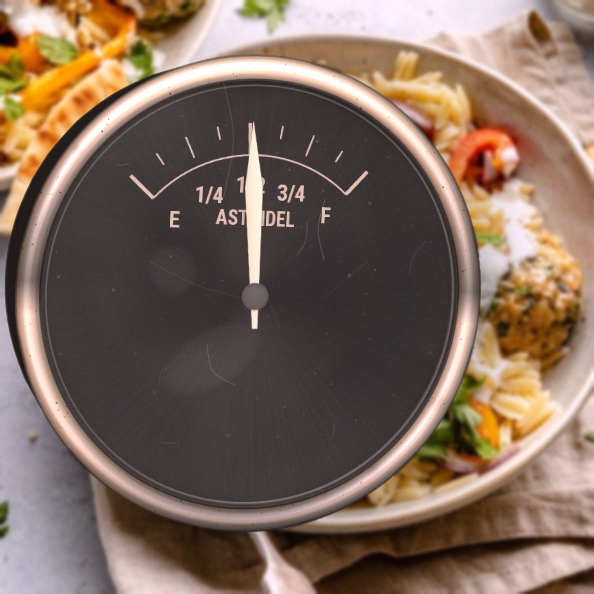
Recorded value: 0.5
